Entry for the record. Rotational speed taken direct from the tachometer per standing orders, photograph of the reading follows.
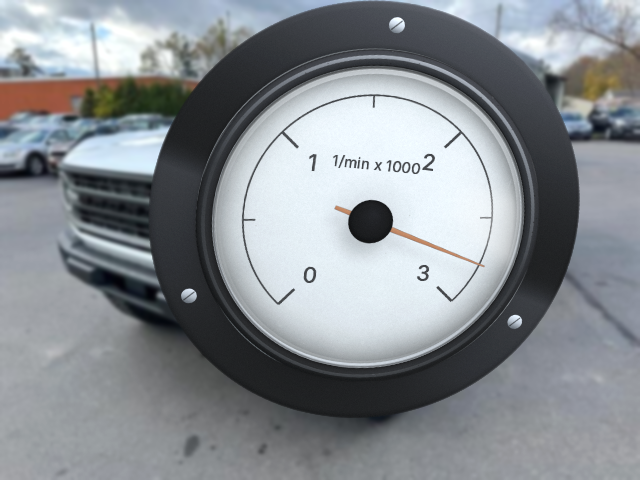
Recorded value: 2750 rpm
